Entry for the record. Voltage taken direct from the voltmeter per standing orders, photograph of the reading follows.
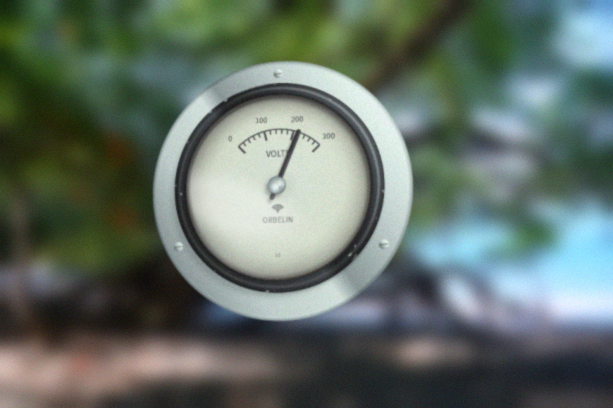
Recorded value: 220 V
